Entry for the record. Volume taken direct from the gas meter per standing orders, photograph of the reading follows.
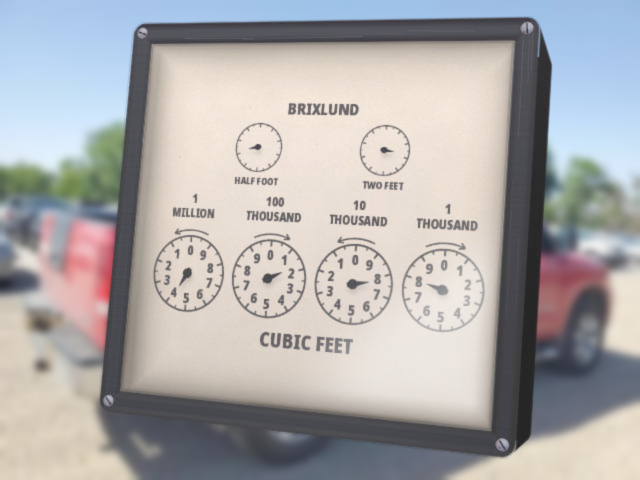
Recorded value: 417800 ft³
